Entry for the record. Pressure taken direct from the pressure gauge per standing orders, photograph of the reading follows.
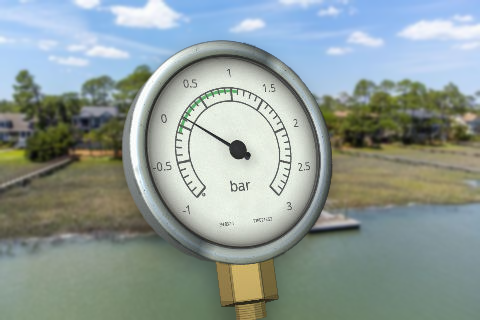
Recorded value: 0.1 bar
